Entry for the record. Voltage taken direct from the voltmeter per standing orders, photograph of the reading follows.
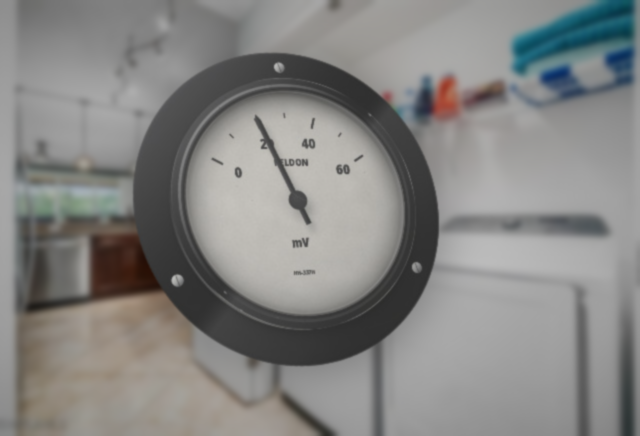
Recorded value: 20 mV
